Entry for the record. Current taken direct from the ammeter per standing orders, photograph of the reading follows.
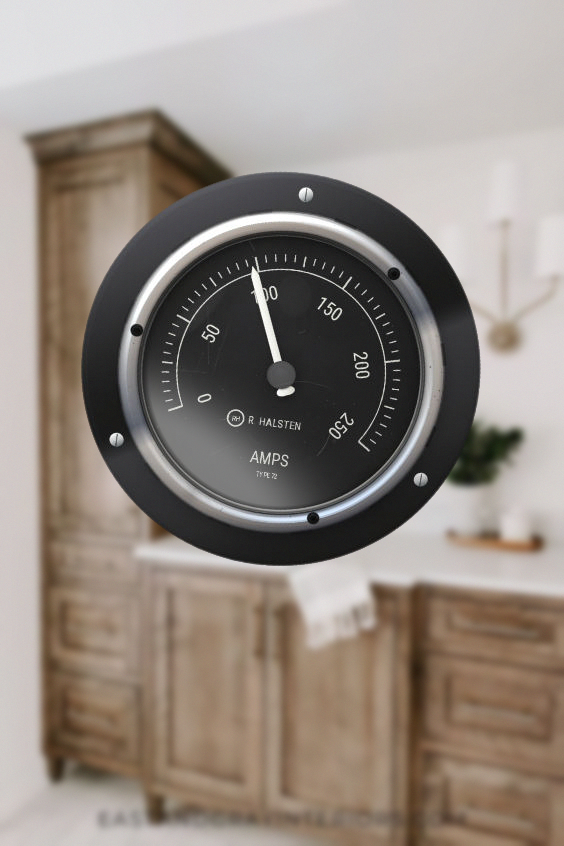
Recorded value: 97.5 A
